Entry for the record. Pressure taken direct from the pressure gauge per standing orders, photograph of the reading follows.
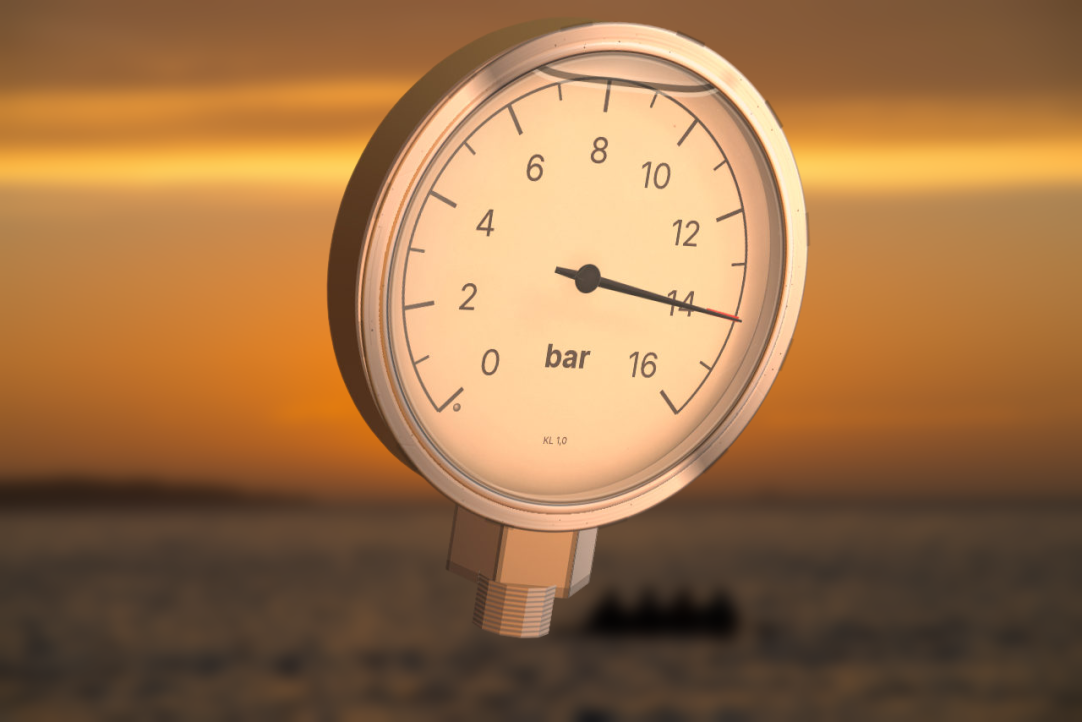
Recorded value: 14 bar
